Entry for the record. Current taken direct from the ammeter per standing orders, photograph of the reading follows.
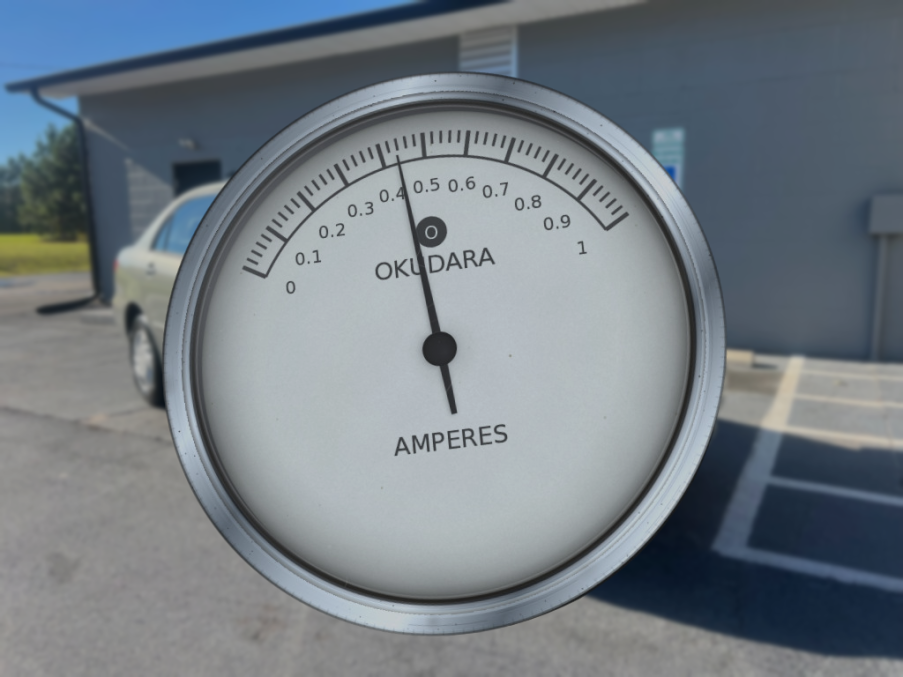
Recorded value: 0.44 A
